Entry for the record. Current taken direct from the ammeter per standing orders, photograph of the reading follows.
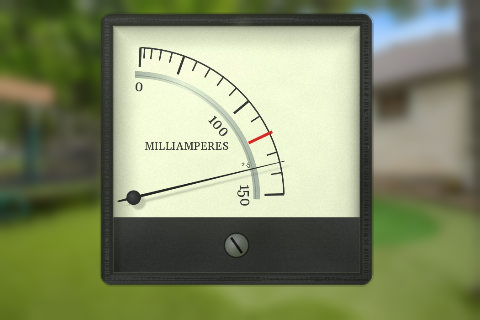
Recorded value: 135 mA
